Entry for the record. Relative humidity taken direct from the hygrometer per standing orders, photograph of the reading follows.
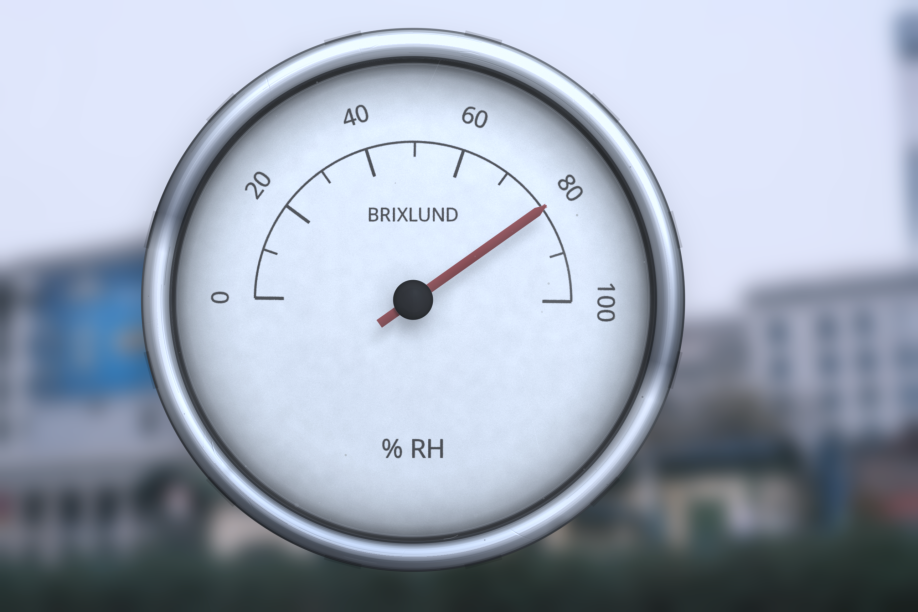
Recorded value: 80 %
